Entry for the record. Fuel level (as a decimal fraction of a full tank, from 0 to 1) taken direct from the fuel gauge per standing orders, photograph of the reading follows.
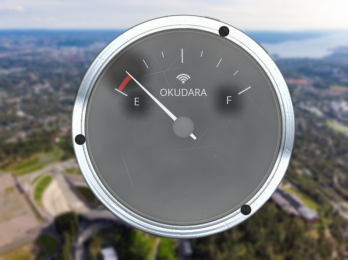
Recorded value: 0.125
